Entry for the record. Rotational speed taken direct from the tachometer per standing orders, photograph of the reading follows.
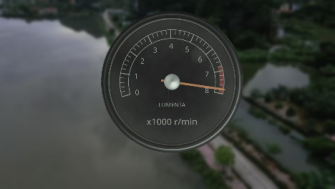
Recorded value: 7800 rpm
